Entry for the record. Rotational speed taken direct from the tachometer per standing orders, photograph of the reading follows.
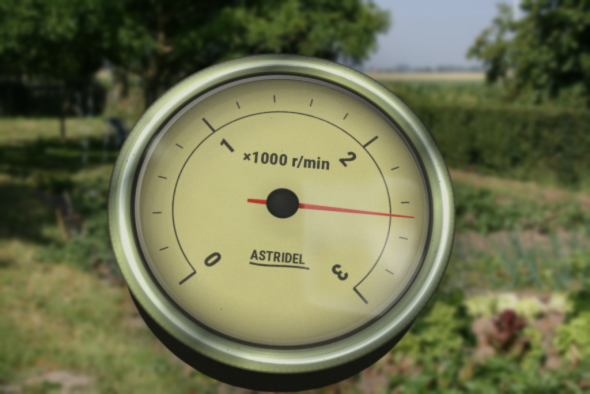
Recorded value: 2500 rpm
